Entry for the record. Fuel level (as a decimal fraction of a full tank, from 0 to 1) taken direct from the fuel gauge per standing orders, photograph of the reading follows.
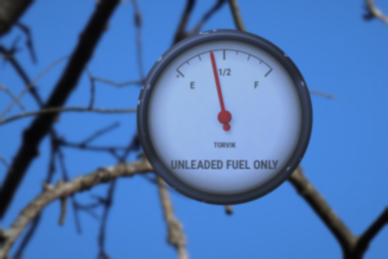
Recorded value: 0.375
